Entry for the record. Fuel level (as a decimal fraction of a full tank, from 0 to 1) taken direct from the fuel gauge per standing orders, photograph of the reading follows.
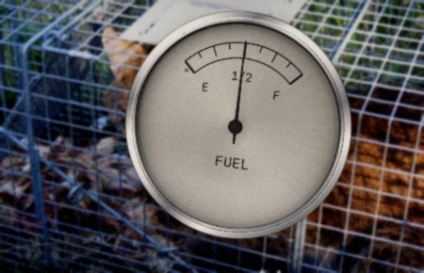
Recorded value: 0.5
